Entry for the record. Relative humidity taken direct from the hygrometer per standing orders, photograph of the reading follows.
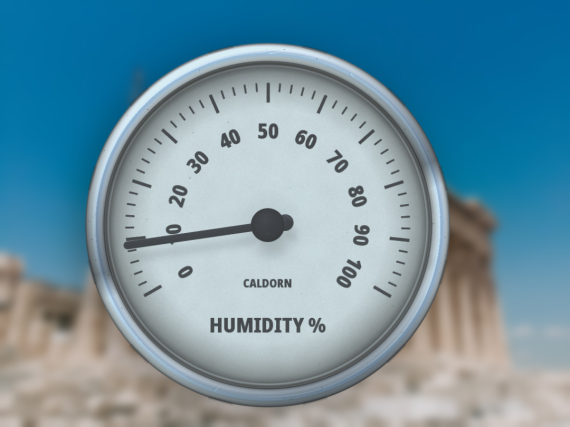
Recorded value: 9 %
